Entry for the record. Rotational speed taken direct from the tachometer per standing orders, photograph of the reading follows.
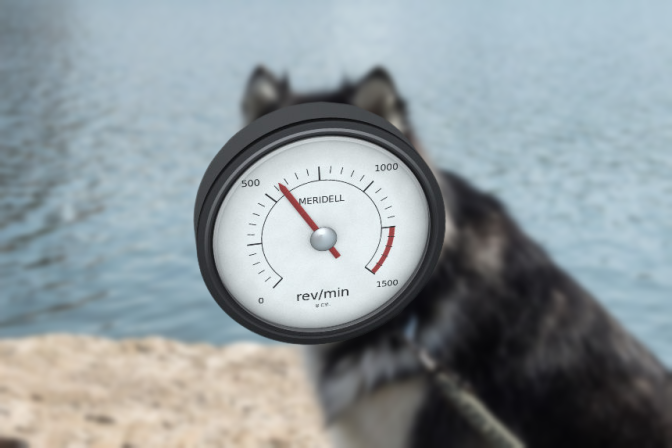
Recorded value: 575 rpm
